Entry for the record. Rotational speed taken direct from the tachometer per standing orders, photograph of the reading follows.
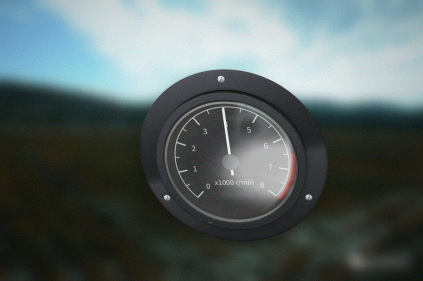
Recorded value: 4000 rpm
